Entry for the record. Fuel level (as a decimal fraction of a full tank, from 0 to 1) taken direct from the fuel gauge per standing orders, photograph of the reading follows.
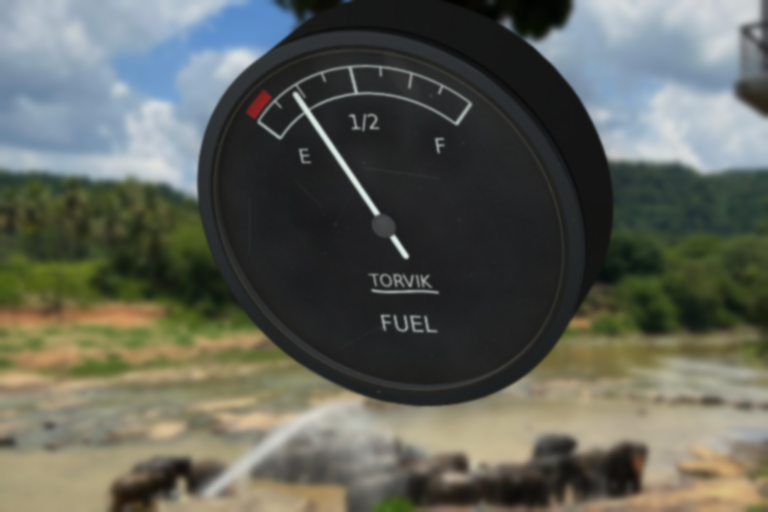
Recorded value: 0.25
